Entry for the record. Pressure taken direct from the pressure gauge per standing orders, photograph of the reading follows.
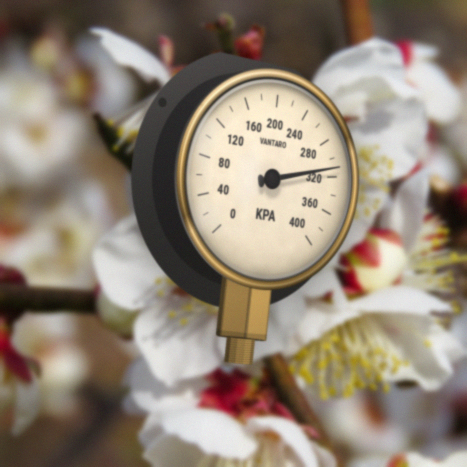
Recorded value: 310 kPa
